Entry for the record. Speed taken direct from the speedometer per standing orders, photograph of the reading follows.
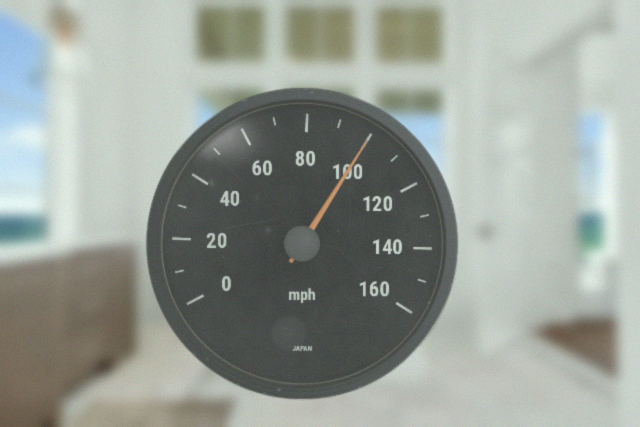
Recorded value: 100 mph
